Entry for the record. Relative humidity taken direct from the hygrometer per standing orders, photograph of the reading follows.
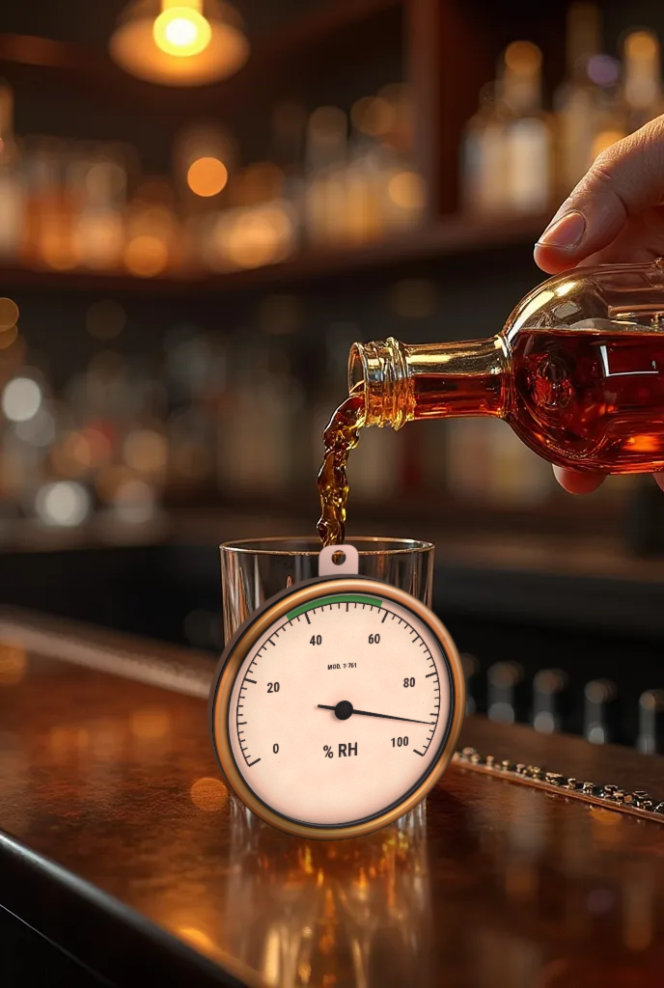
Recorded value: 92 %
